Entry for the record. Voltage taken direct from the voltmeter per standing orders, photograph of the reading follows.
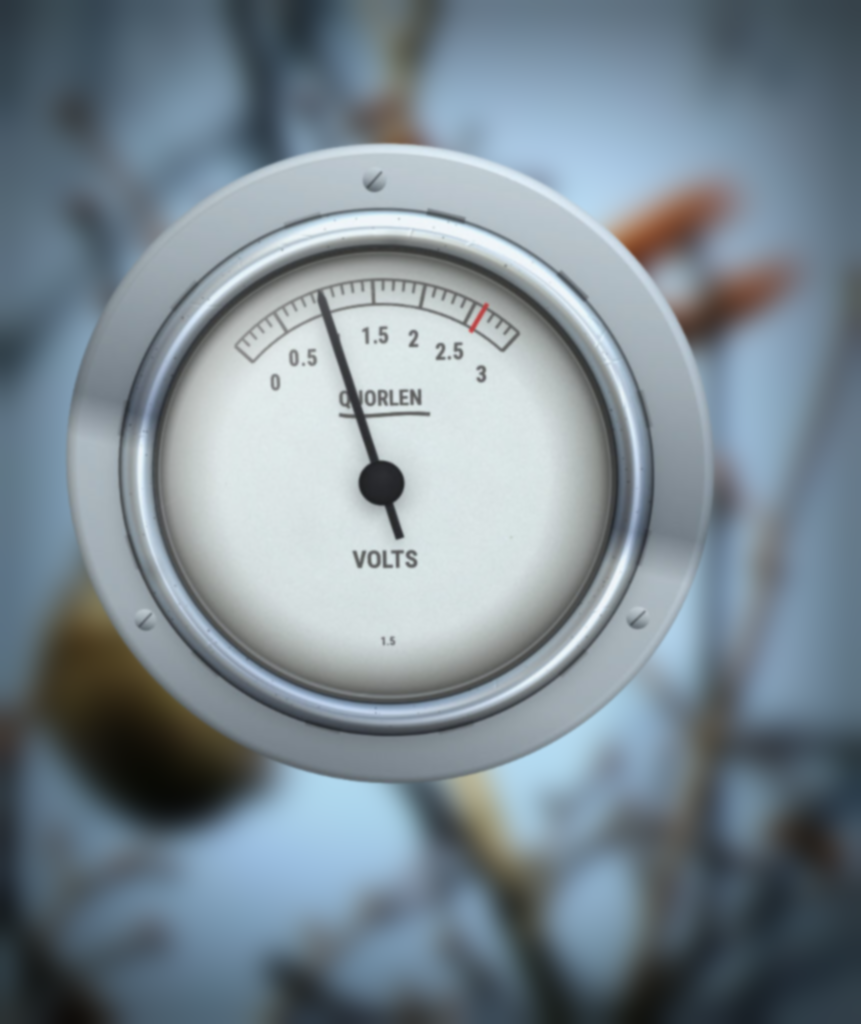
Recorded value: 1 V
